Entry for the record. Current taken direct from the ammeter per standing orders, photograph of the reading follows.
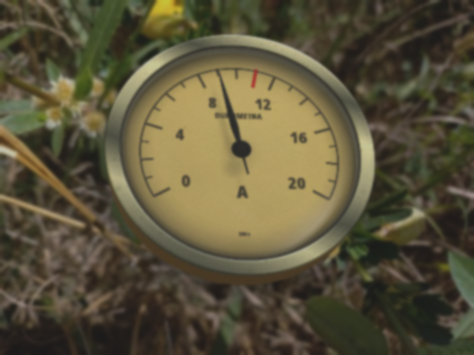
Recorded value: 9 A
